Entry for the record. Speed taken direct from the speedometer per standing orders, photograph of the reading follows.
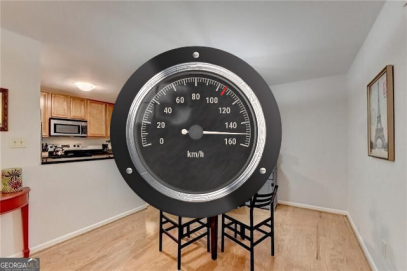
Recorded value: 150 km/h
